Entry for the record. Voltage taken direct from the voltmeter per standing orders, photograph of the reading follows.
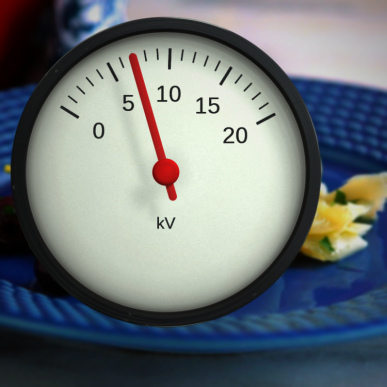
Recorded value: 7 kV
